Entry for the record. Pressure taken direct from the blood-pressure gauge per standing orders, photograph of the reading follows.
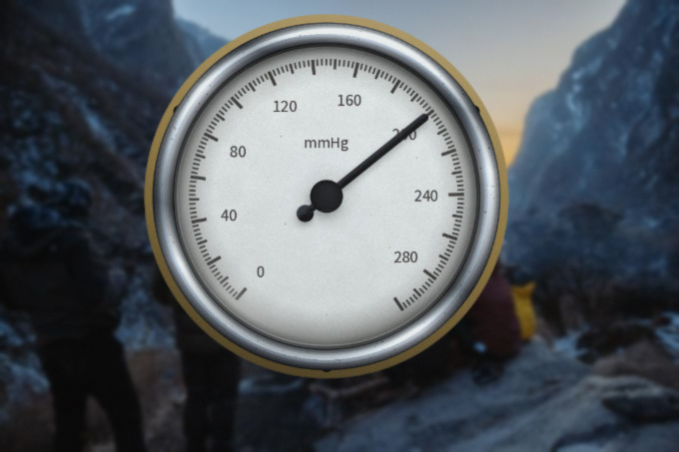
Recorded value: 200 mmHg
